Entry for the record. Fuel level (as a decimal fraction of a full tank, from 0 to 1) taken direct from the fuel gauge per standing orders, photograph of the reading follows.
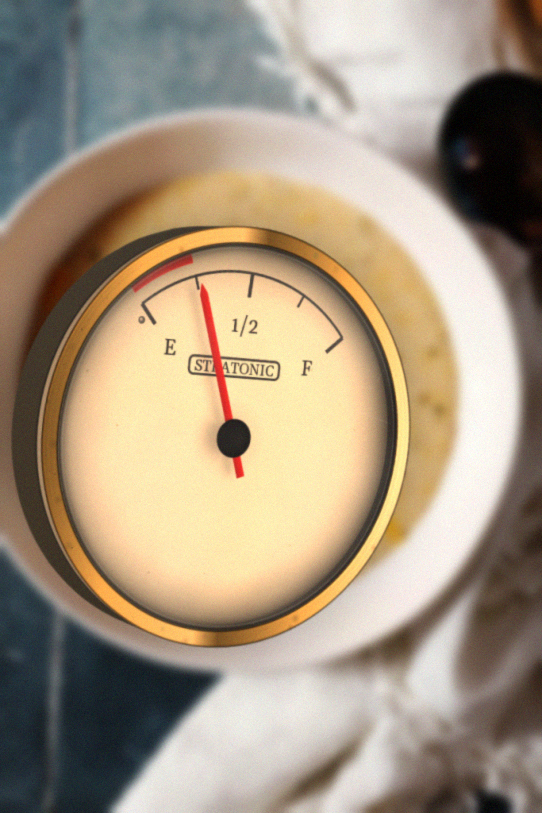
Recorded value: 0.25
